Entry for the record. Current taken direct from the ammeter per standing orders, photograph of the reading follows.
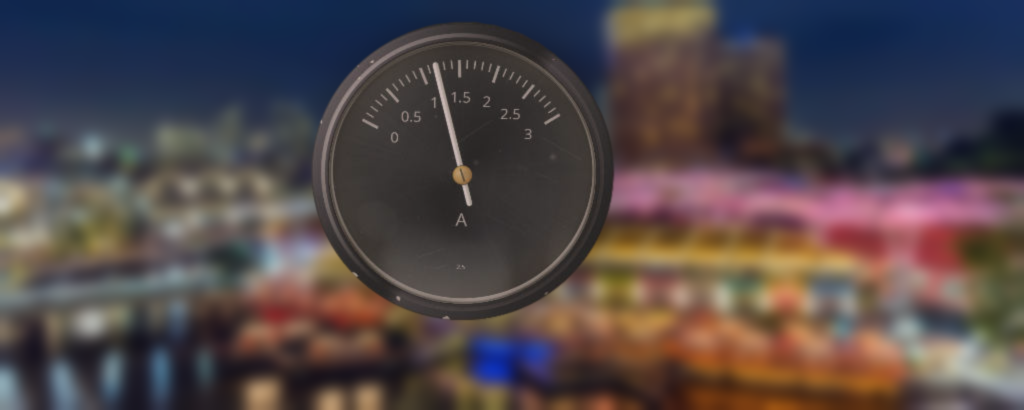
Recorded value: 1.2 A
